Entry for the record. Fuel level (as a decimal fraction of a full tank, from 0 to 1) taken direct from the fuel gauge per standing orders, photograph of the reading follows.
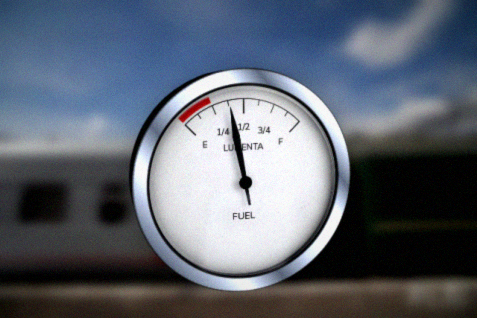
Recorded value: 0.375
